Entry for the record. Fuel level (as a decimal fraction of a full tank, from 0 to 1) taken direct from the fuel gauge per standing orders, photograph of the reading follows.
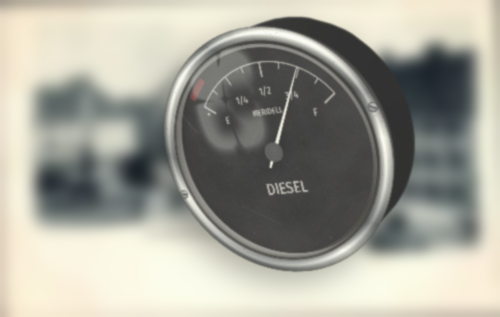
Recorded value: 0.75
